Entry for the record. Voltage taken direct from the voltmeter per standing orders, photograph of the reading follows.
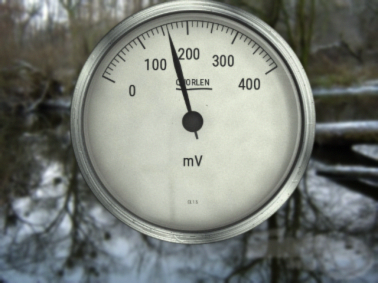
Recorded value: 160 mV
